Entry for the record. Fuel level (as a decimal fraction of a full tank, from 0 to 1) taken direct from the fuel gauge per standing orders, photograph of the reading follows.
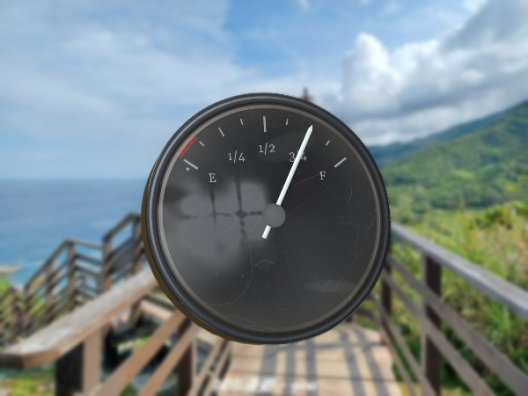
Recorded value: 0.75
